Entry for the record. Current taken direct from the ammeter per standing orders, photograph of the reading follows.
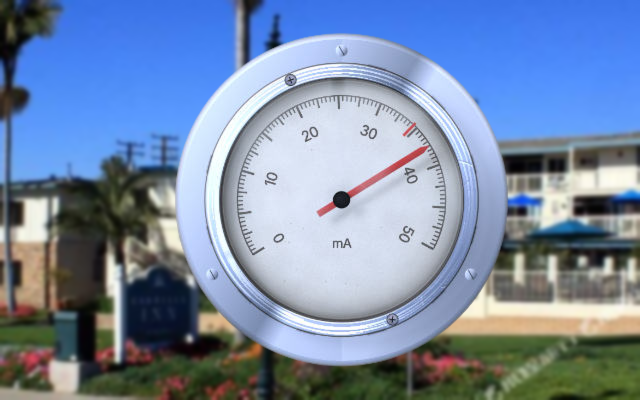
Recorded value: 37.5 mA
